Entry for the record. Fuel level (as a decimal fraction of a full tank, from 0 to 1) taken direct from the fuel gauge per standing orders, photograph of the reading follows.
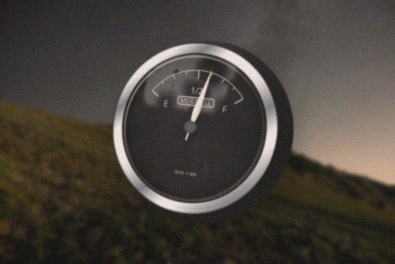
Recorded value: 0.625
